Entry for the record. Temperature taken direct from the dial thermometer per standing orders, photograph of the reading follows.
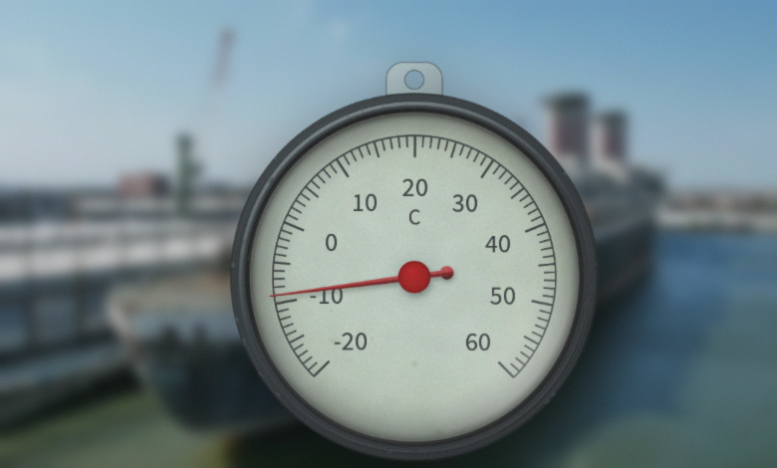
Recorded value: -9 °C
